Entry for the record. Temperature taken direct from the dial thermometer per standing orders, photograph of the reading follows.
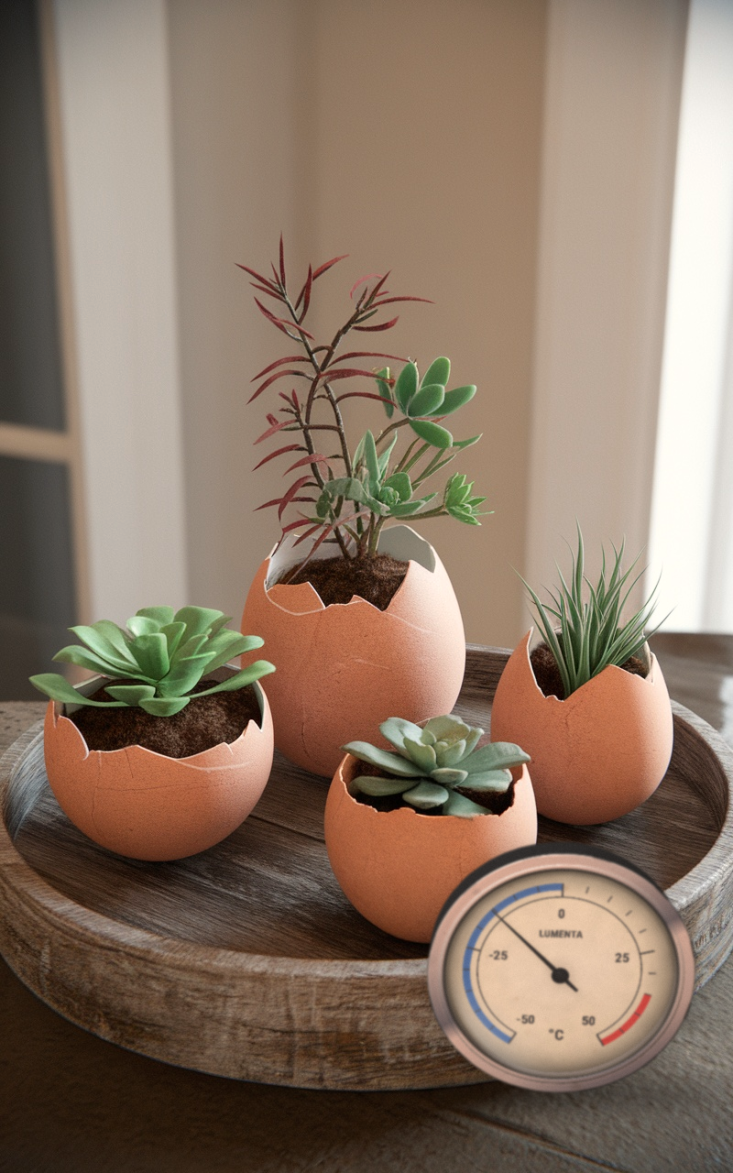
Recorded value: -15 °C
